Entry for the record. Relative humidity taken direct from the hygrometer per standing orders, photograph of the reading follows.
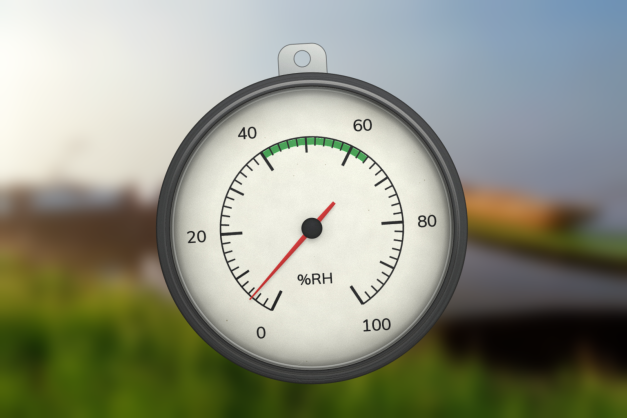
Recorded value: 5 %
